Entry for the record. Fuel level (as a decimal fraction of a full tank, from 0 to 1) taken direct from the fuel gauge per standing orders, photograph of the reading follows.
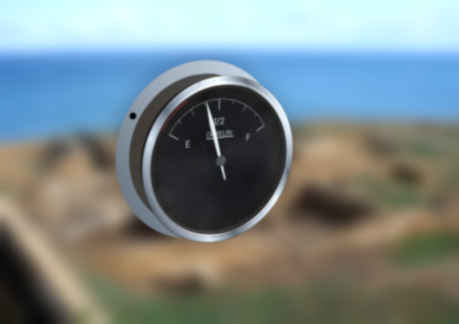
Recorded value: 0.375
